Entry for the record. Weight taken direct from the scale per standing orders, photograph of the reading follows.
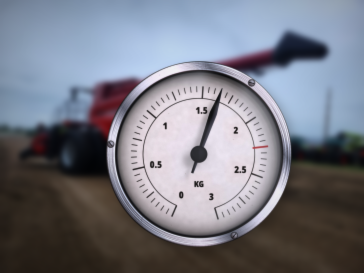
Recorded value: 1.65 kg
